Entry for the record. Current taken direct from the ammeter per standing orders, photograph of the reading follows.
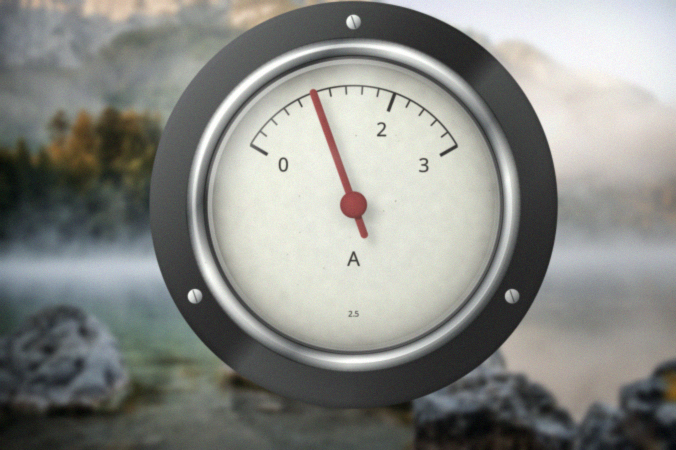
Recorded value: 1 A
